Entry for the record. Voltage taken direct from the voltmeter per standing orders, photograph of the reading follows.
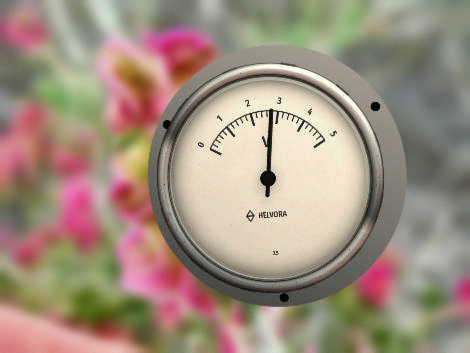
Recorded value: 2.8 V
